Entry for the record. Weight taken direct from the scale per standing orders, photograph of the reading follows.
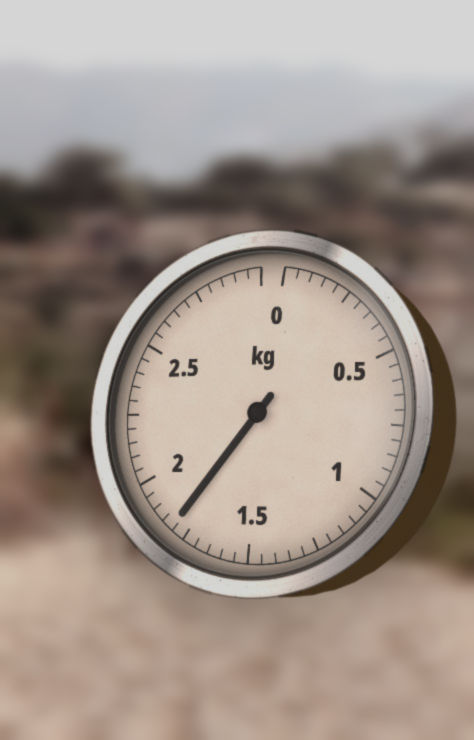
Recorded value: 1.8 kg
